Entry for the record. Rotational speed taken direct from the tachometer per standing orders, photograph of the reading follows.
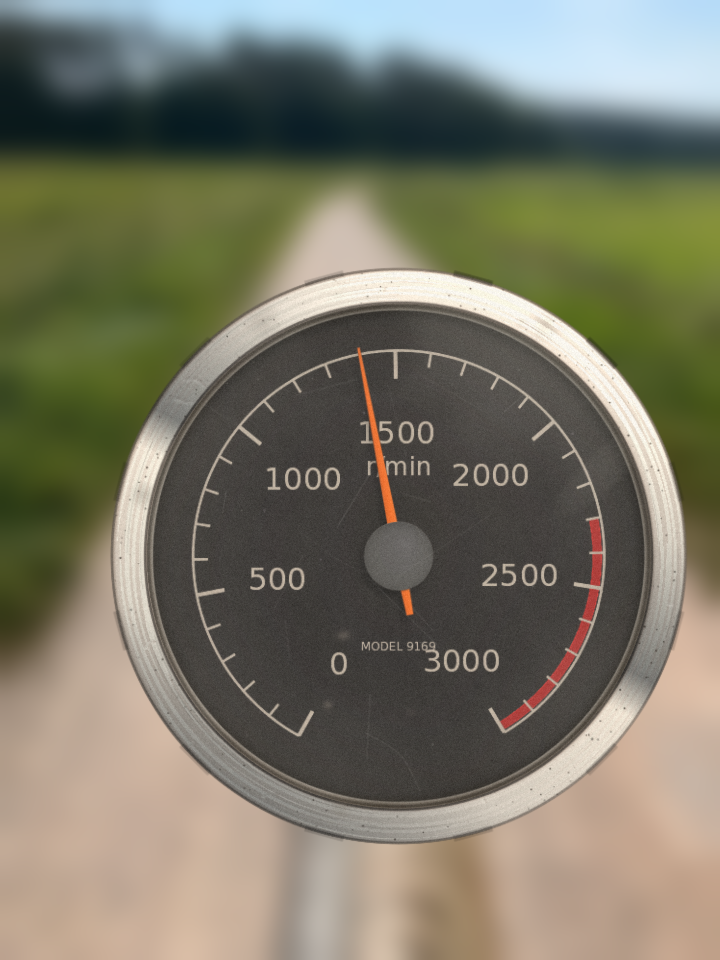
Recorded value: 1400 rpm
